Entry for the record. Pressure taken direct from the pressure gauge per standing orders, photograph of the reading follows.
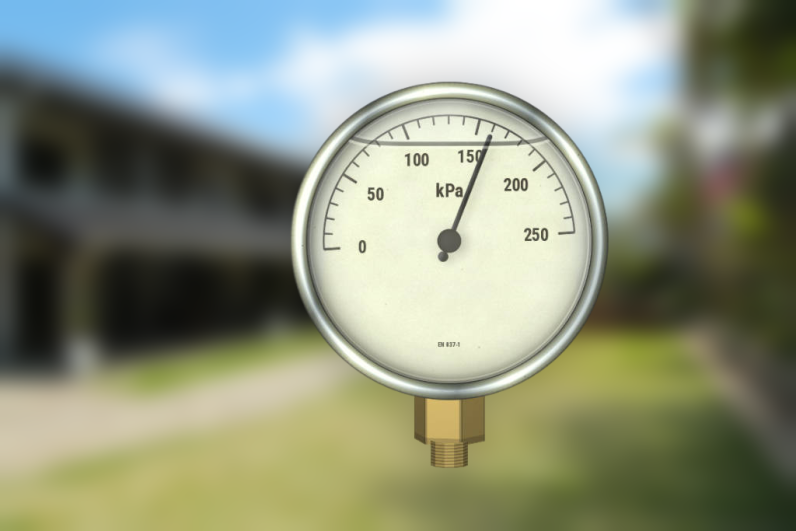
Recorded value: 160 kPa
